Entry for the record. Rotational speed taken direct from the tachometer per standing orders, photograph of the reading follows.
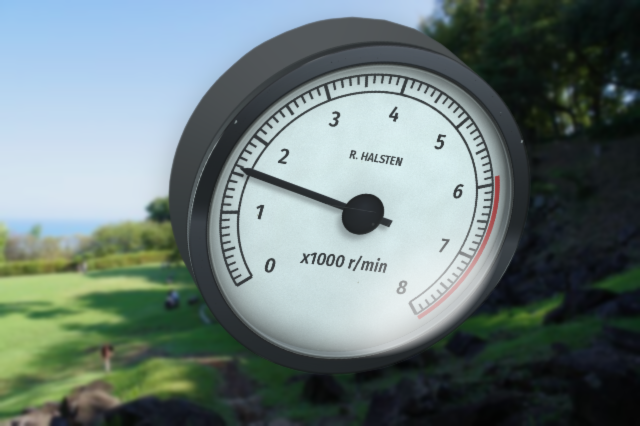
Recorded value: 1600 rpm
